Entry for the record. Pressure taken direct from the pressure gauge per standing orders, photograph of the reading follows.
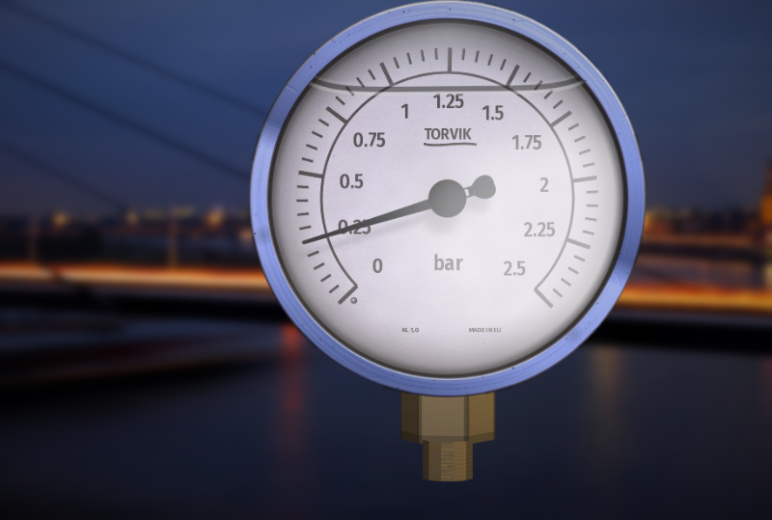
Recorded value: 0.25 bar
